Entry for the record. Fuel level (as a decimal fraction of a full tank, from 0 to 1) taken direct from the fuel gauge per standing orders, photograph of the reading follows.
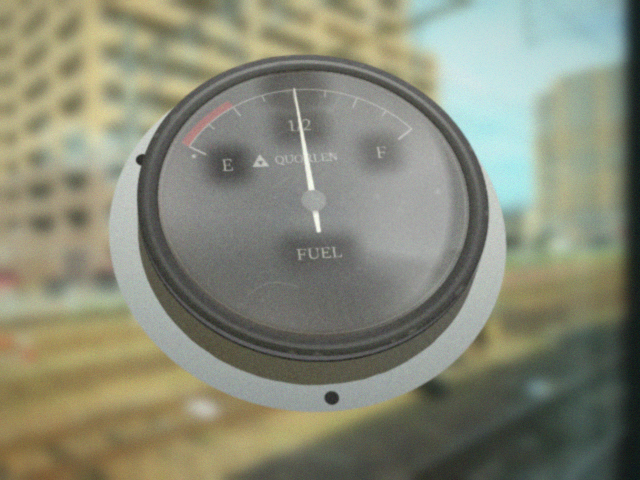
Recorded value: 0.5
